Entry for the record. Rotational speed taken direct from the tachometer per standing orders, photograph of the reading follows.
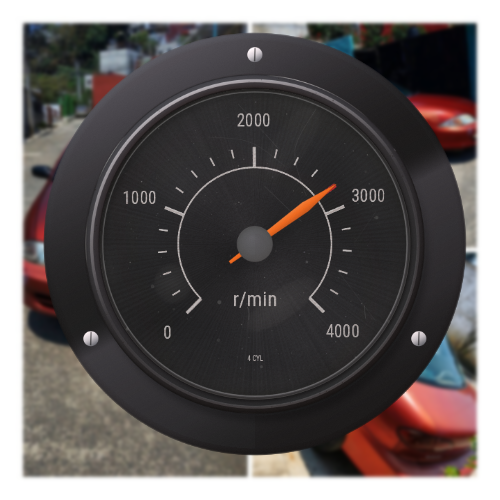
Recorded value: 2800 rpm
